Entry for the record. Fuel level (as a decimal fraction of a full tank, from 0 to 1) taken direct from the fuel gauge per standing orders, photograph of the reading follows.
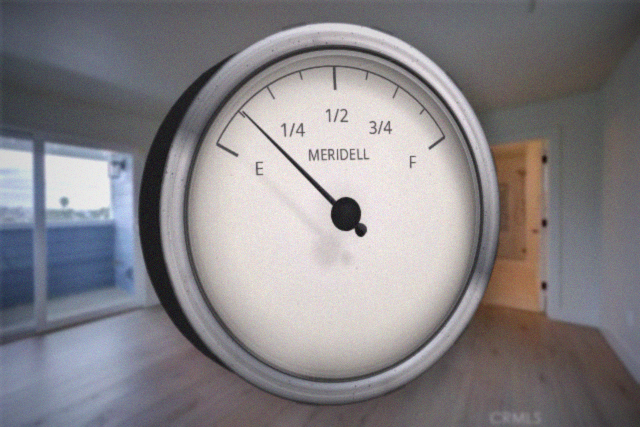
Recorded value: 0.125
